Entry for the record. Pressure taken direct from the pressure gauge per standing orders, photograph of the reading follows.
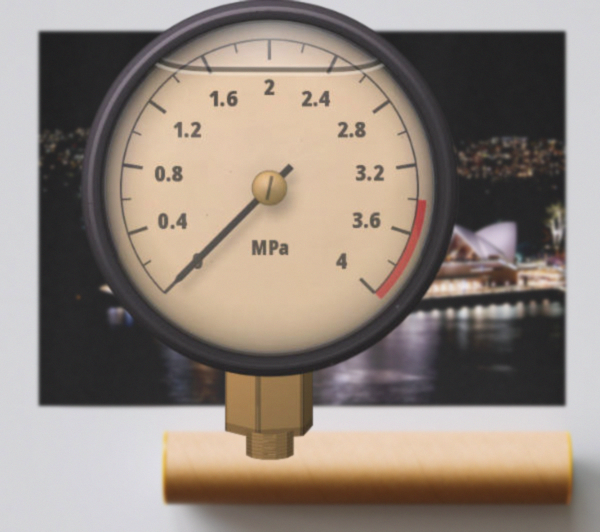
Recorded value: 0 MPa
